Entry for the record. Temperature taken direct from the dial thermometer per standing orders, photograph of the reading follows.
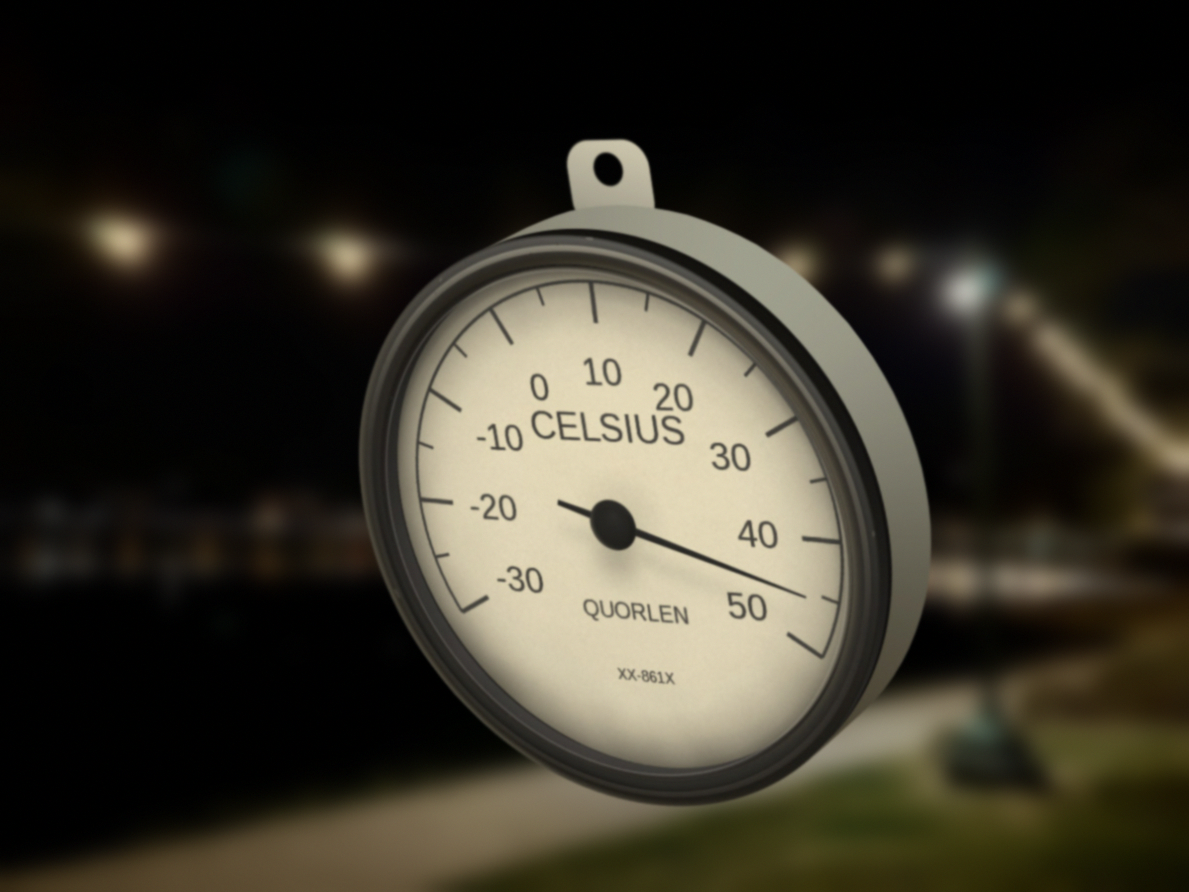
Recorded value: 45 °C
